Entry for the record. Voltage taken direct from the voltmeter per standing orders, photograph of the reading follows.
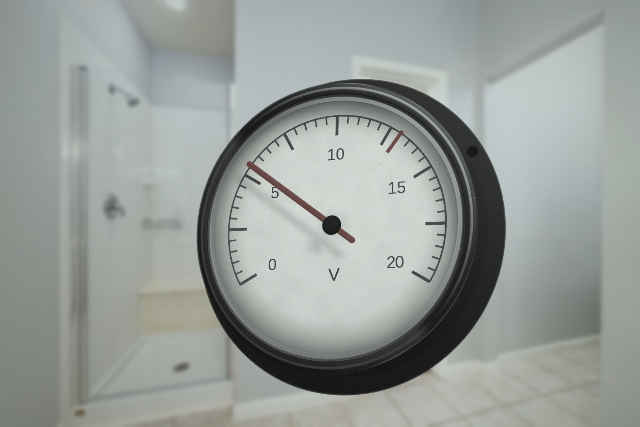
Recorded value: 5.5 V
